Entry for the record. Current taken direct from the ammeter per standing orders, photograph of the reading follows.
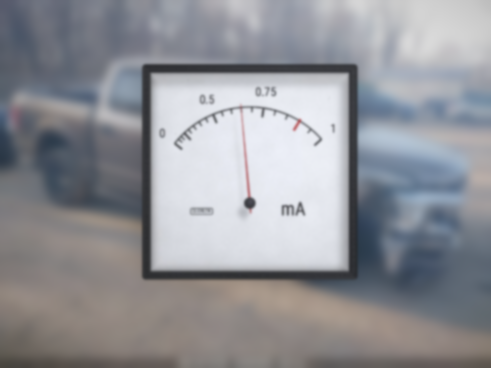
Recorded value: 0.65 mA
